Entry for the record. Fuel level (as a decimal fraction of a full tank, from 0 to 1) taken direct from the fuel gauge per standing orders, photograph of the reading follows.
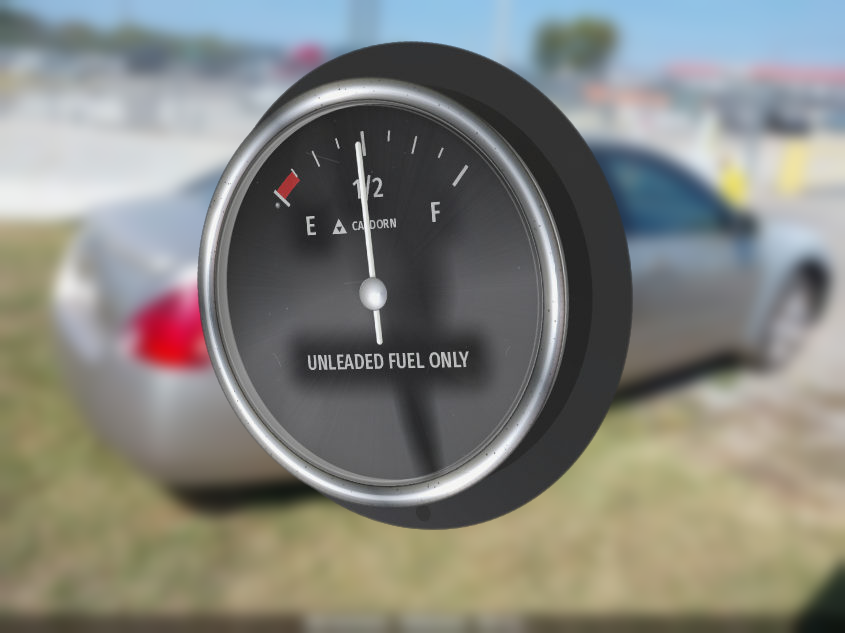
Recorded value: 0.5
